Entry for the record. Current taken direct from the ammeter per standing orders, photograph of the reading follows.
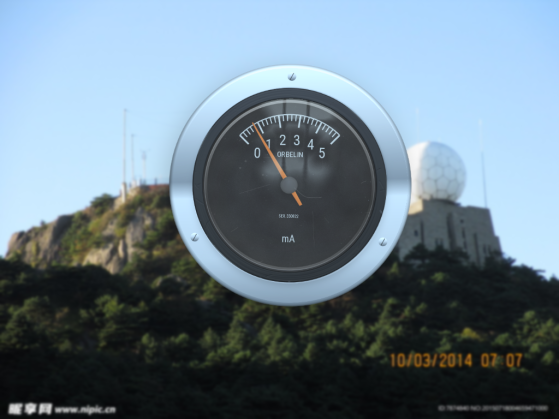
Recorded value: 0.8 mA
